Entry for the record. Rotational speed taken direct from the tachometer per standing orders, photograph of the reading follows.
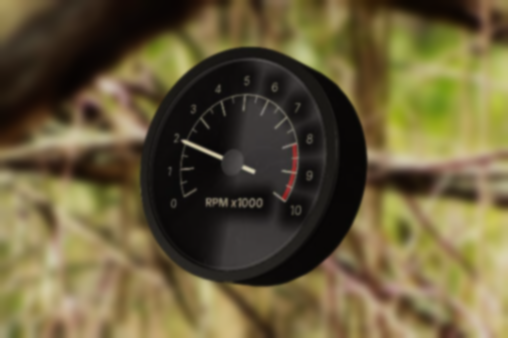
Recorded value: 2000 rpm
